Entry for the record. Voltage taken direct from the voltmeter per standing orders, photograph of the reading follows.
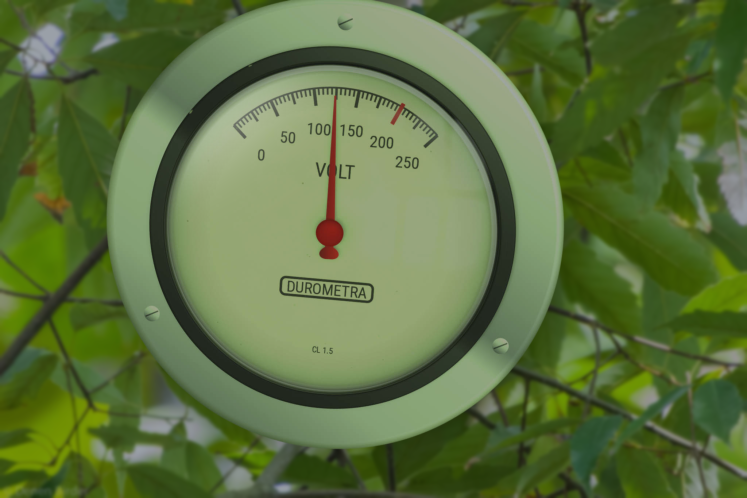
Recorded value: 125 V
